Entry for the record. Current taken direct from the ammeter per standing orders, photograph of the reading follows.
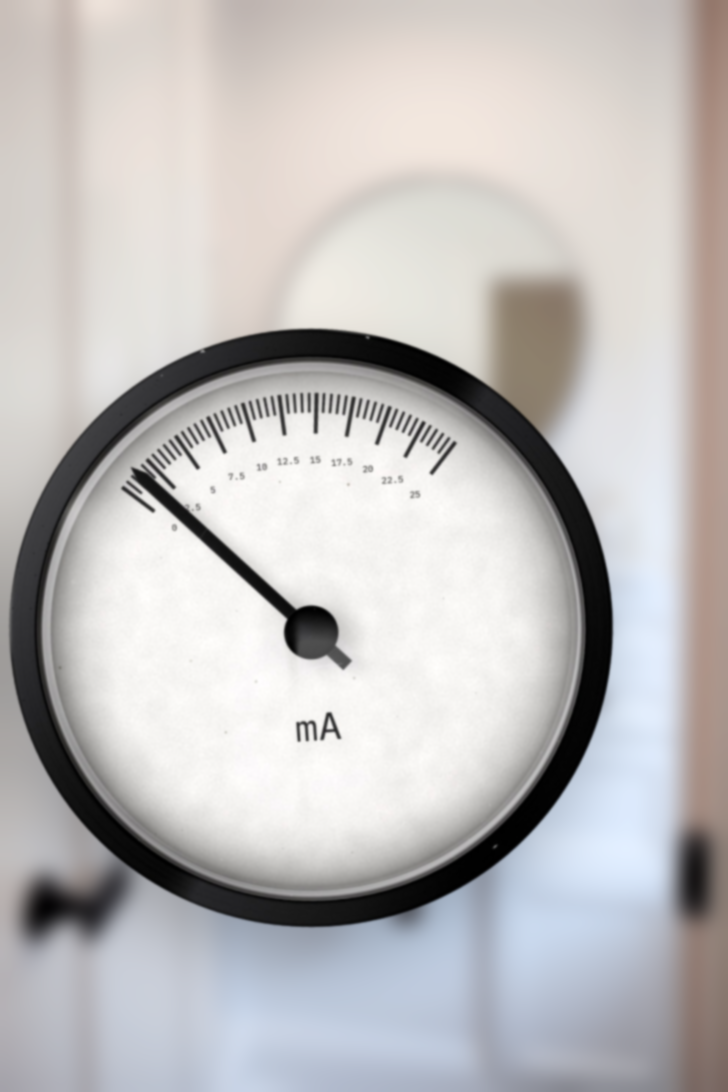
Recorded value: 1.5 mA
